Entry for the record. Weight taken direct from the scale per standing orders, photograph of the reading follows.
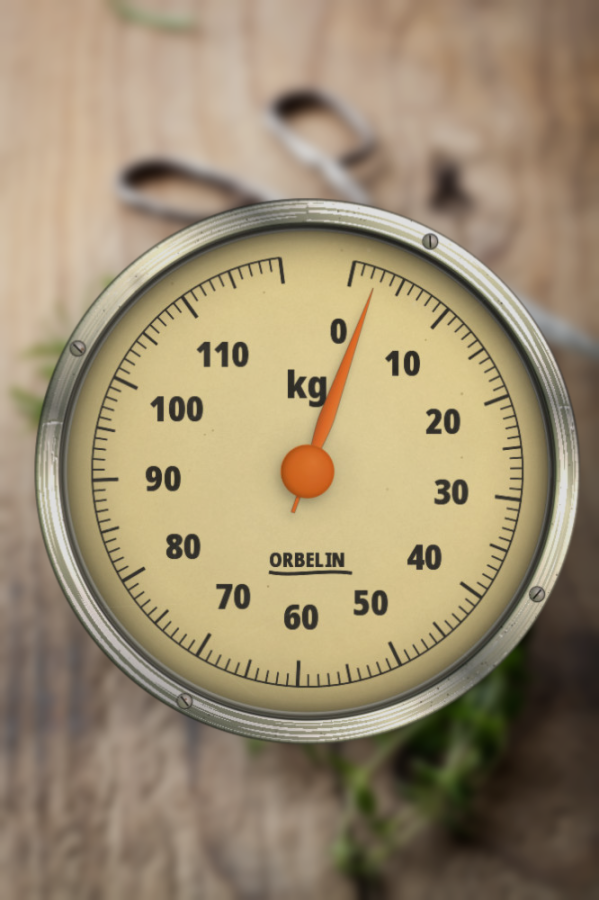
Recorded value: 2.5 kg
